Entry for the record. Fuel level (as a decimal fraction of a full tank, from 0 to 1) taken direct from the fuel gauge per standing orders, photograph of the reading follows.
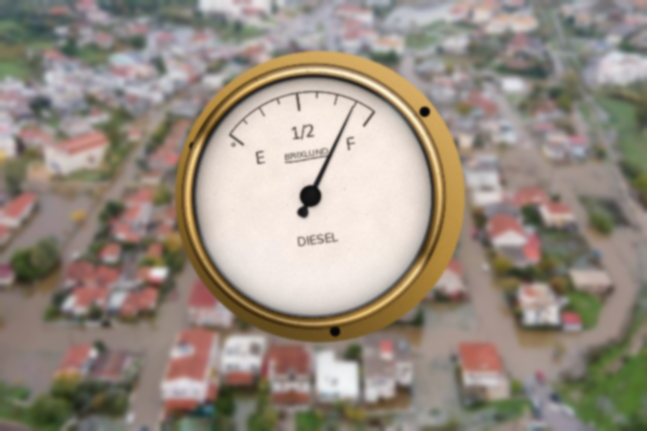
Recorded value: 0.875
